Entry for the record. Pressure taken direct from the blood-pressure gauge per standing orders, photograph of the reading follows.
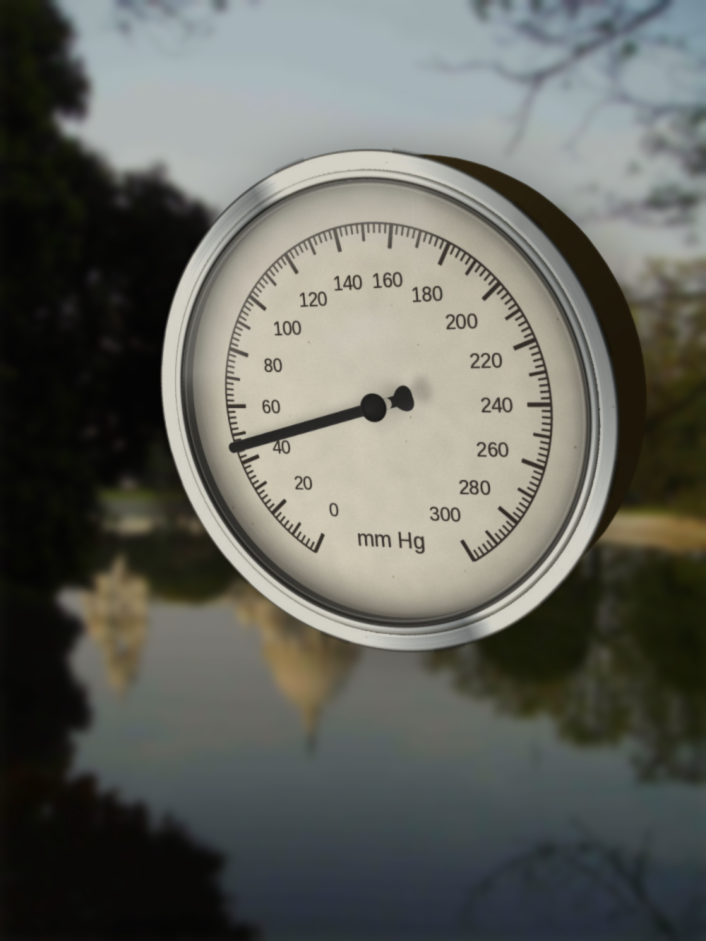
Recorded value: 46 mmHg
